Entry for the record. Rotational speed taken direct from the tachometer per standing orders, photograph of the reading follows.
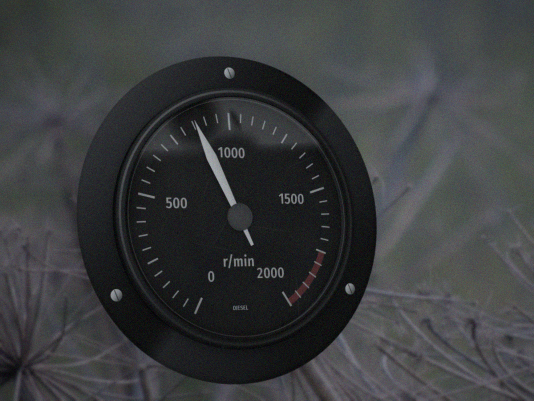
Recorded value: 850 rpm
